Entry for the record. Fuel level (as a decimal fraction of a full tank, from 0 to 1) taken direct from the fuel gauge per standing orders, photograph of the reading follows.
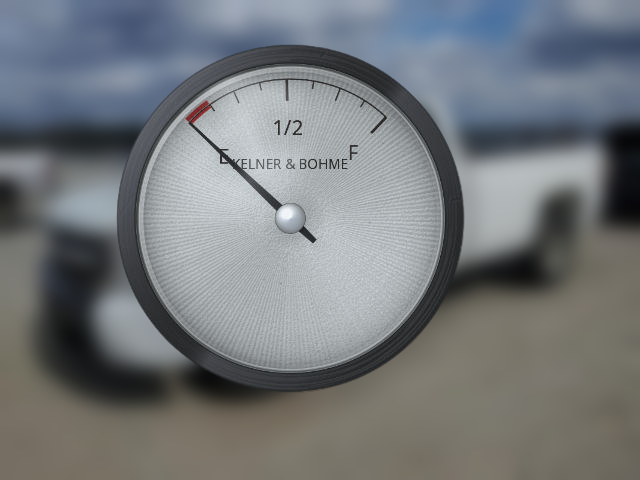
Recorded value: 0
